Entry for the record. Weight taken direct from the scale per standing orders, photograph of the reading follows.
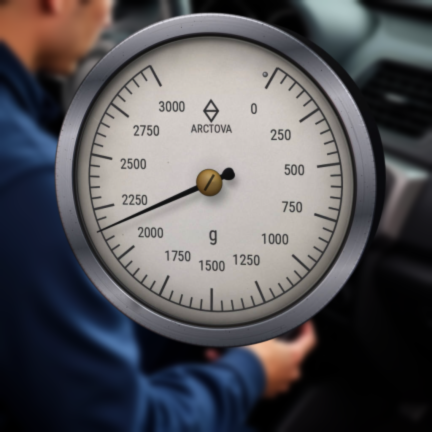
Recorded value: 2150 g
